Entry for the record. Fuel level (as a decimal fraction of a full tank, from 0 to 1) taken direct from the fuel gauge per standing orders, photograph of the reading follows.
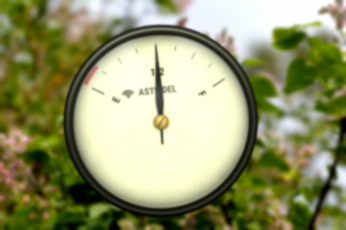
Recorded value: 0.5
